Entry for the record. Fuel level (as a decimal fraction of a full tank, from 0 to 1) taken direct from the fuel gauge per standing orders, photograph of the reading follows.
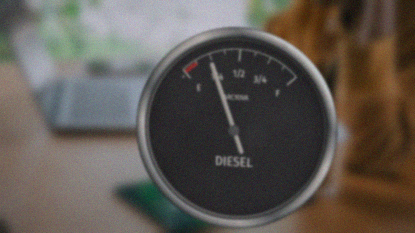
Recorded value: 0.25
